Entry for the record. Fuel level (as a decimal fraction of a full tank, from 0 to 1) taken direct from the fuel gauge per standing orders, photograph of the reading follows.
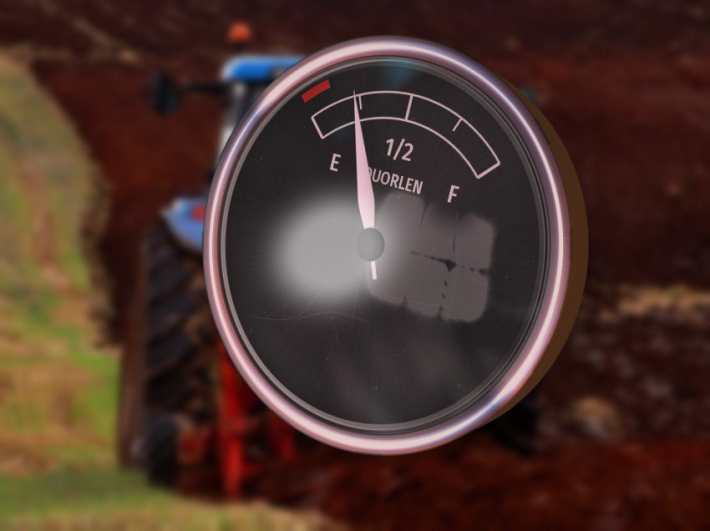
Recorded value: 0.25
